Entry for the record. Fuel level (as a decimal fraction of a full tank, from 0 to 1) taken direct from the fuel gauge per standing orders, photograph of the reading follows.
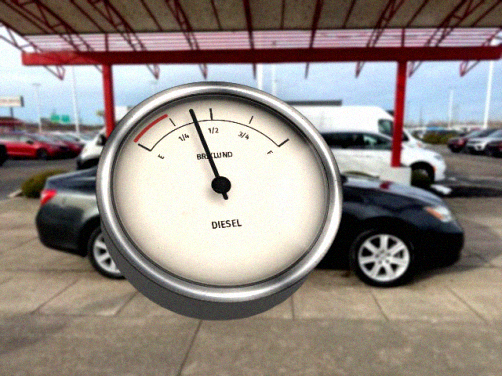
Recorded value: 0.375
